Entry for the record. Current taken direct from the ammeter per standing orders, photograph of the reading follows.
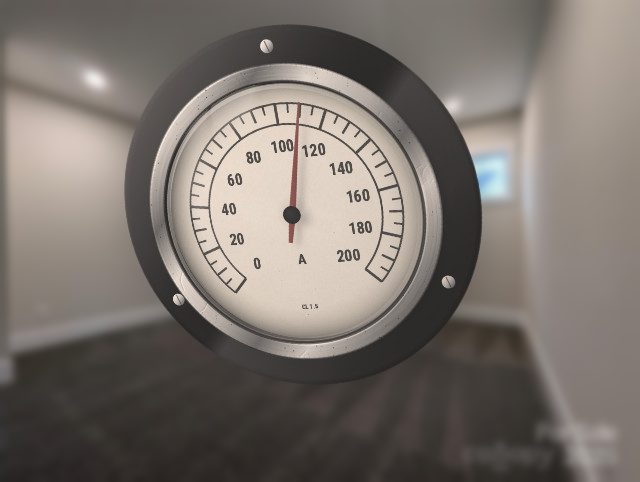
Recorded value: 110 A
